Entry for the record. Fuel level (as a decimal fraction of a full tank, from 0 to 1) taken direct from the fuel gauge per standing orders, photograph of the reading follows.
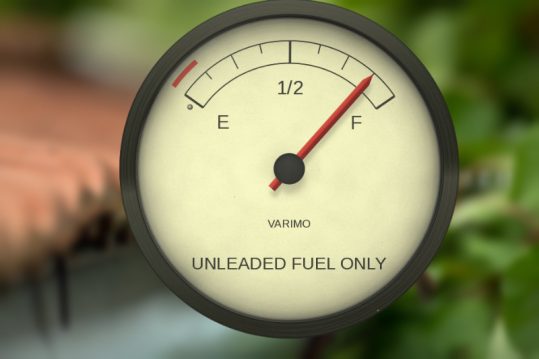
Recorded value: 0.875
